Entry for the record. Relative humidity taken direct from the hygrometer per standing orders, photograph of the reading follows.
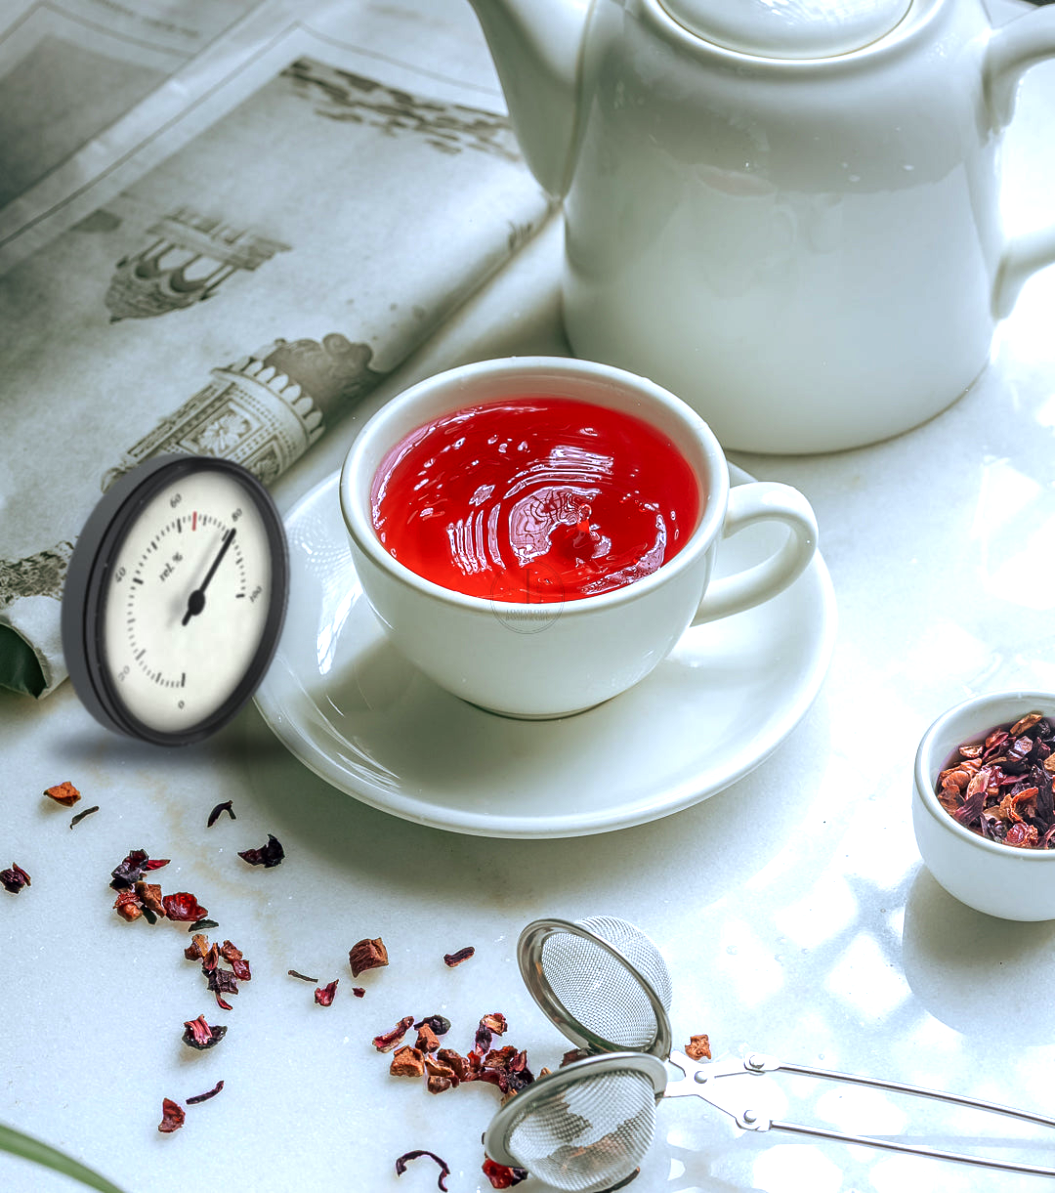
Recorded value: 80 %
